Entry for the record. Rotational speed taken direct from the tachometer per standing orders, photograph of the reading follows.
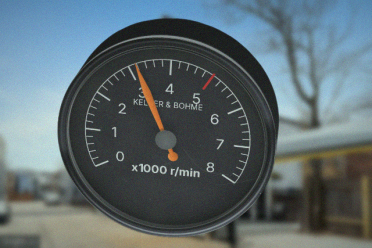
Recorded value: 3200 rpm
